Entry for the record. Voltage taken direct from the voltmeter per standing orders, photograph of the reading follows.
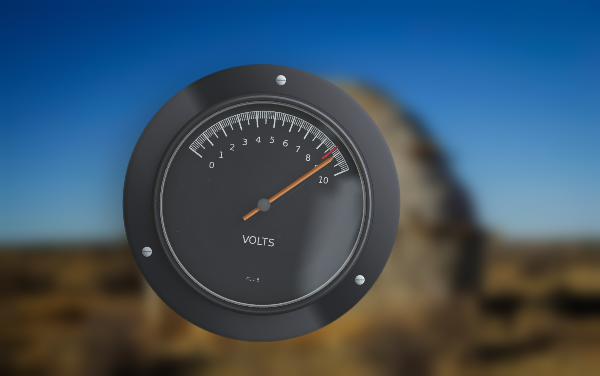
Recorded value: 9 V
